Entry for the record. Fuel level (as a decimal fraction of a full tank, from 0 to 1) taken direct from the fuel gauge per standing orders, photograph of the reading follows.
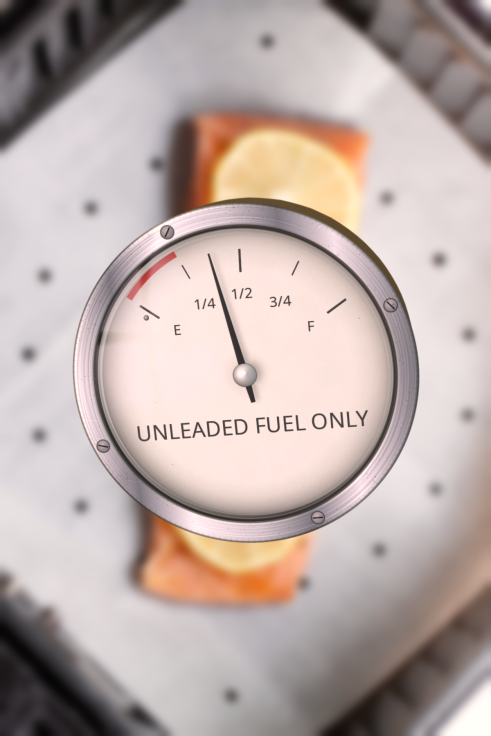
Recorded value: 0.375
